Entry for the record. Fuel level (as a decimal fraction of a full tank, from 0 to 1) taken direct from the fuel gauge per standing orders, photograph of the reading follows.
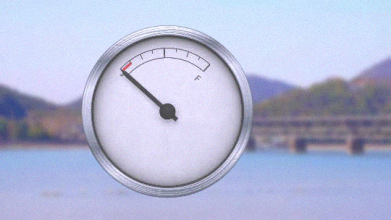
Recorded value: 0
